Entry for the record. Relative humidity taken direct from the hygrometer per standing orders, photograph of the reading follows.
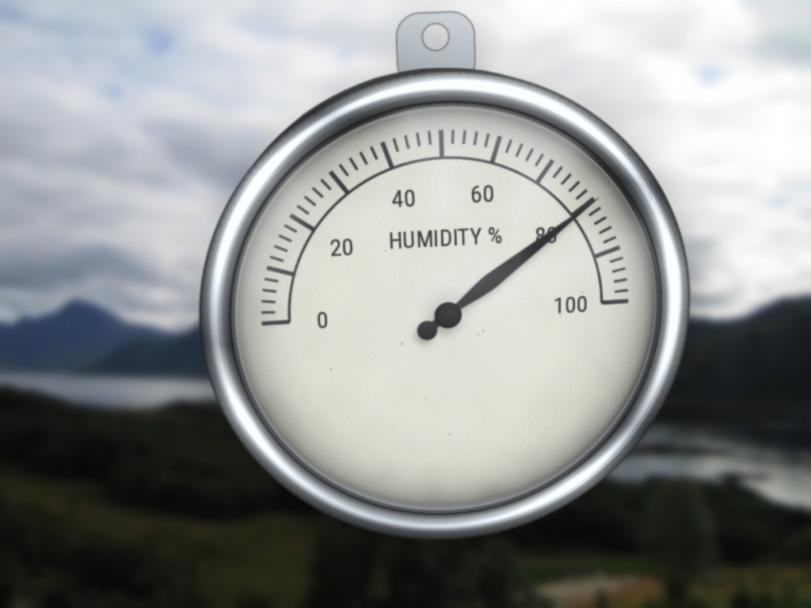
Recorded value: 80 %
